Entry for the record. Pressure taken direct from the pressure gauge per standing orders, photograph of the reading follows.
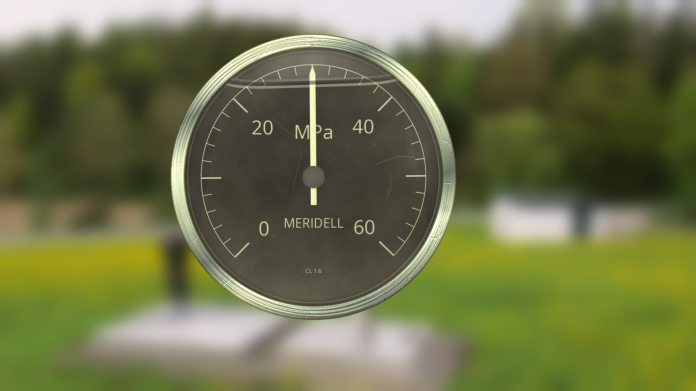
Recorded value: 30 MPa
